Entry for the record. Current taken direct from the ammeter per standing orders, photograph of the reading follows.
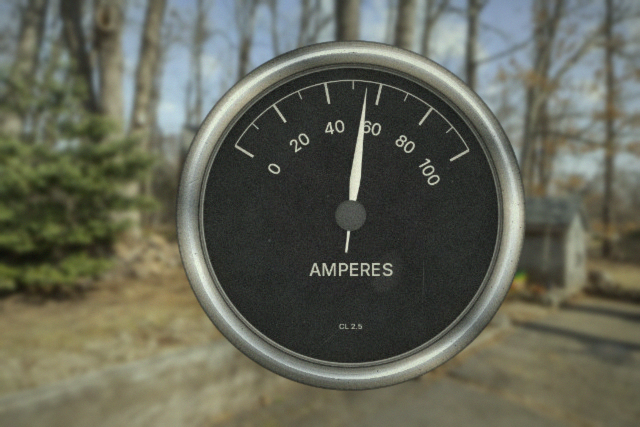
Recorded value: 55 A
